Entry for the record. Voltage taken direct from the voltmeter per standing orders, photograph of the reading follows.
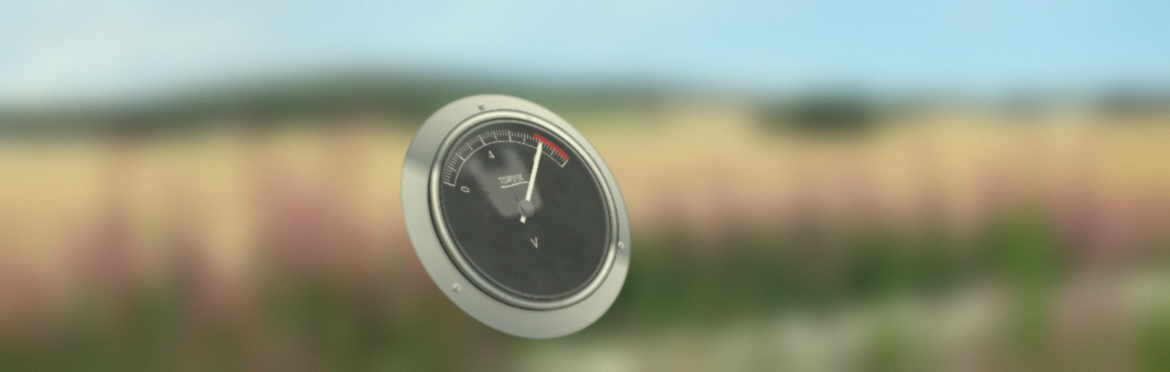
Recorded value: 8 V
